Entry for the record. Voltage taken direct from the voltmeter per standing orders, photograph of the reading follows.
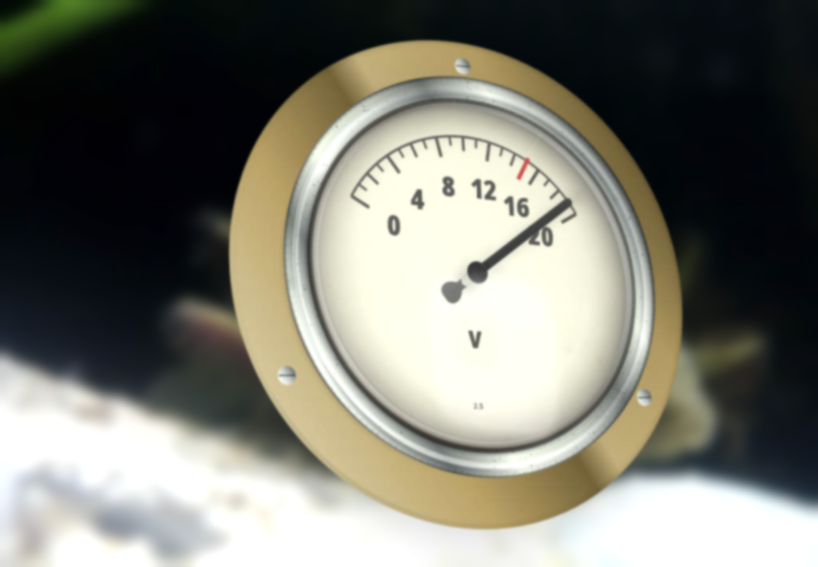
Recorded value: 19 V
